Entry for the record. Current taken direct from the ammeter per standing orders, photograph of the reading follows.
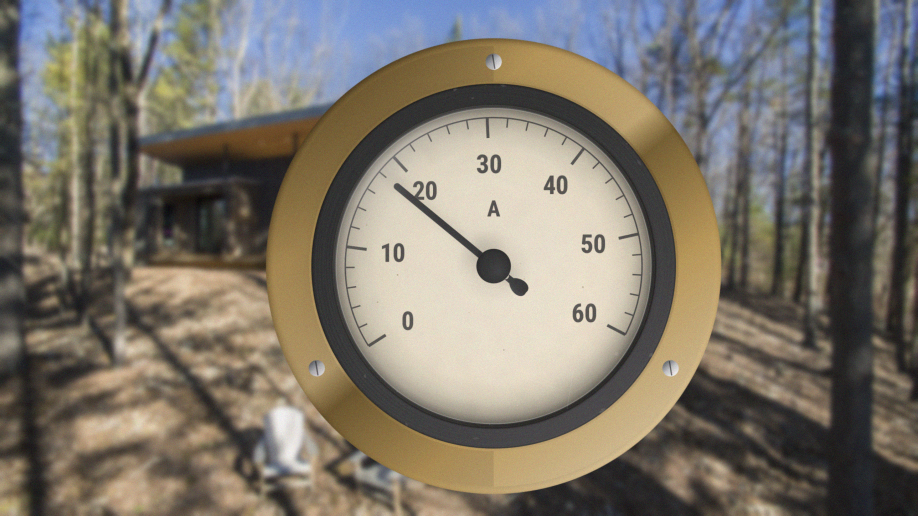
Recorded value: 18 A
